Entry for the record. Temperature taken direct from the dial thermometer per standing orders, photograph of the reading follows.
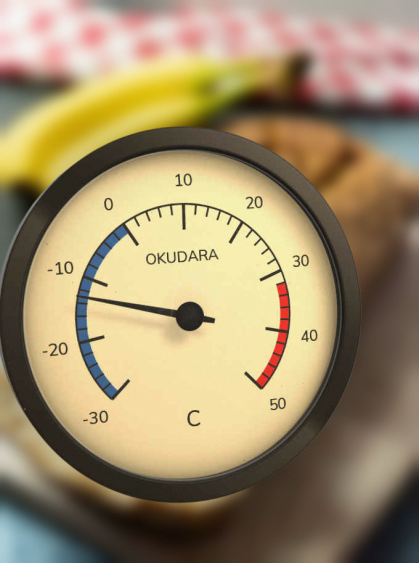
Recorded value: -13 °C
